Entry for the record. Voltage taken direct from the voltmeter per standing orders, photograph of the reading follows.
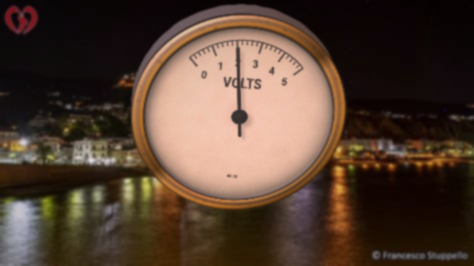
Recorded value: 2 V
